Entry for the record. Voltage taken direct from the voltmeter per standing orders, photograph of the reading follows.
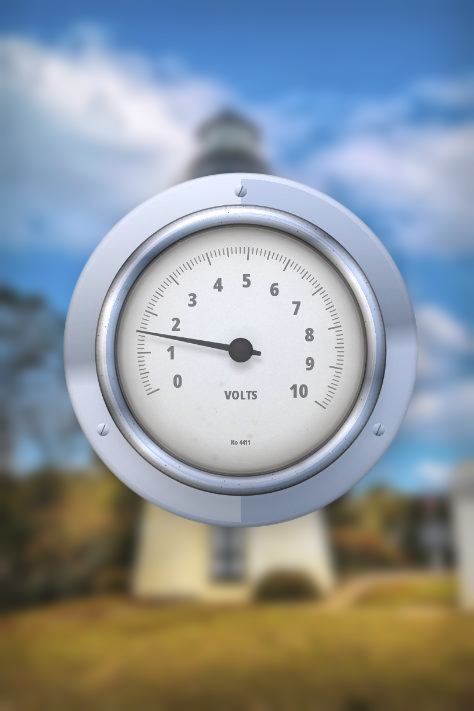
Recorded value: 1.5 V
